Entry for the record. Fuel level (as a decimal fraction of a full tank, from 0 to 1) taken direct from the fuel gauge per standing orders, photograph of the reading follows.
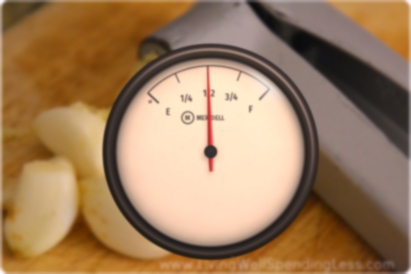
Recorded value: 0.5
